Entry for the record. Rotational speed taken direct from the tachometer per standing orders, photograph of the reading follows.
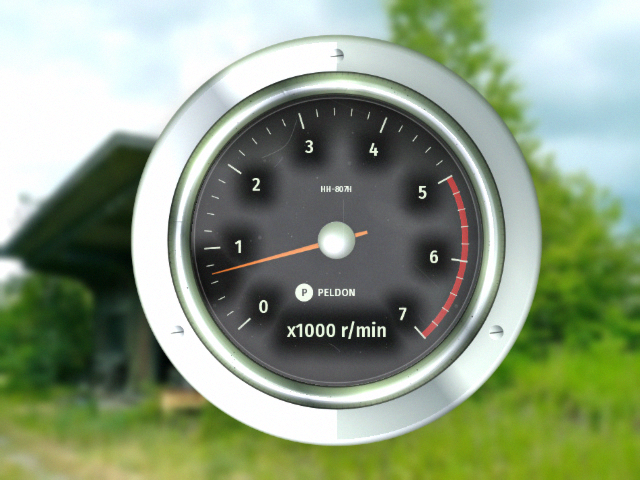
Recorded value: 700 rpm
